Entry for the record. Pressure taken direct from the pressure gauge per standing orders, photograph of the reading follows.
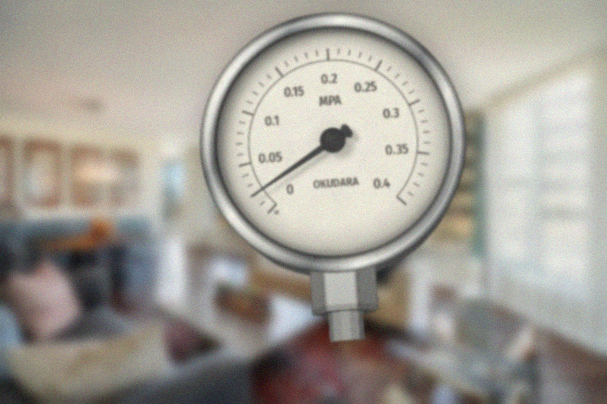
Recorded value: 0.02 MPa
